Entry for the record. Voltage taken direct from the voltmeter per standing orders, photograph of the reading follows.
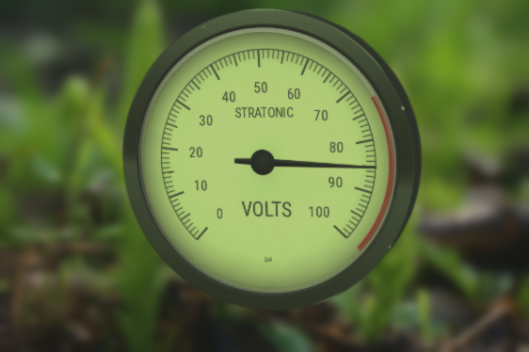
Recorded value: 85 V
